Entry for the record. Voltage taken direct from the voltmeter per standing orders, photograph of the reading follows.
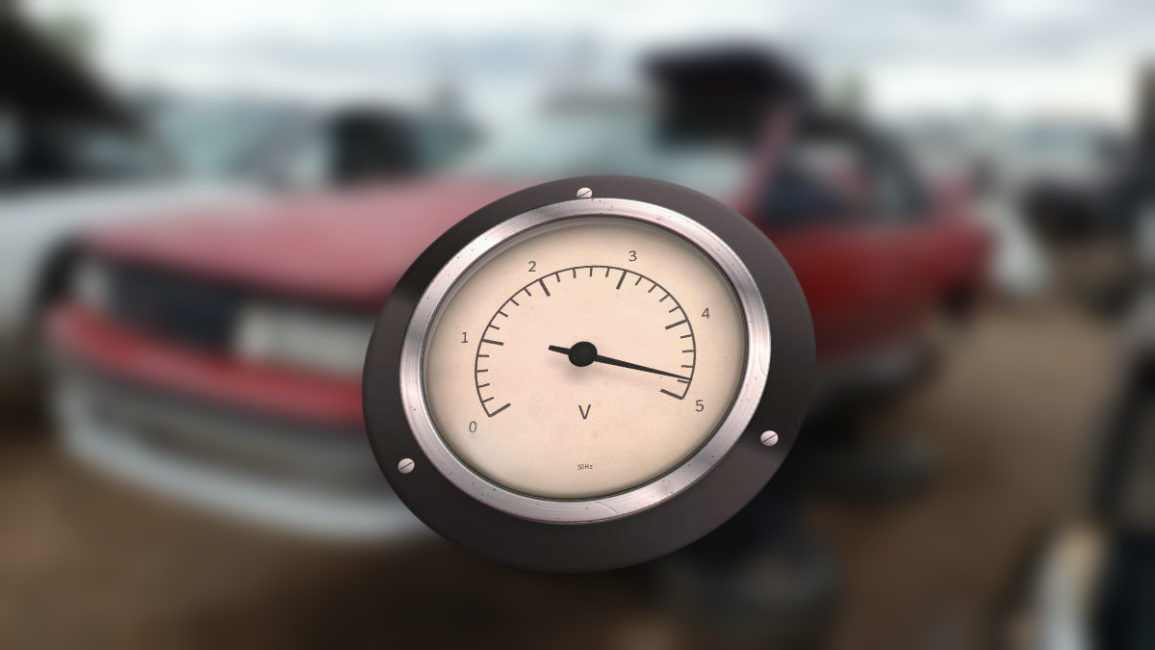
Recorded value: 4.8 V
